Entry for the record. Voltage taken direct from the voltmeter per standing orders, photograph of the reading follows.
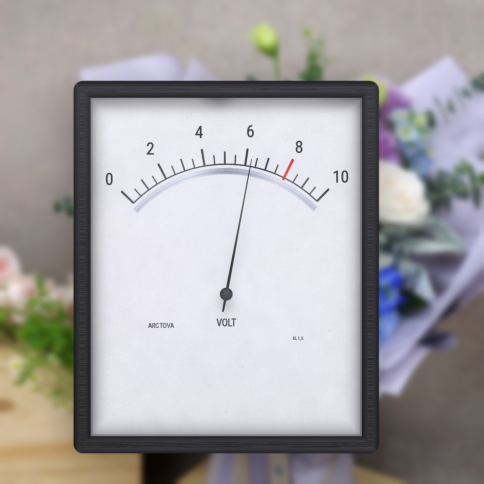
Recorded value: 6.25 V
